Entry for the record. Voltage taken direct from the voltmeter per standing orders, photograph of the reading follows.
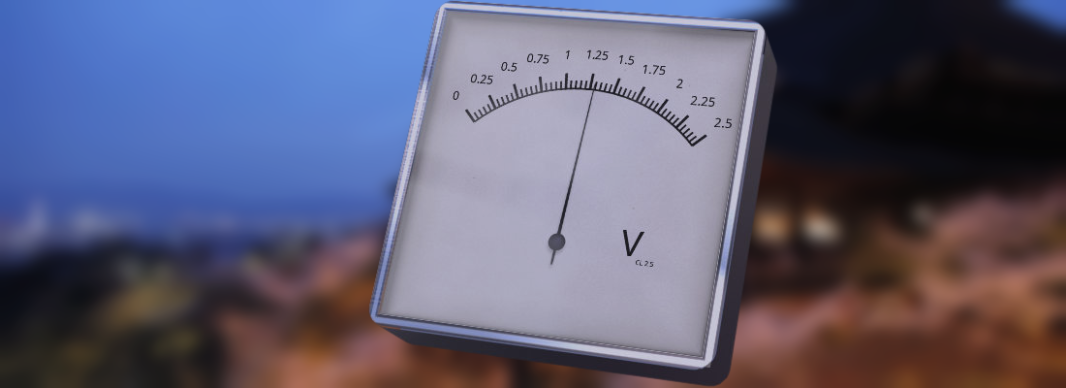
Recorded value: 1.3 V
